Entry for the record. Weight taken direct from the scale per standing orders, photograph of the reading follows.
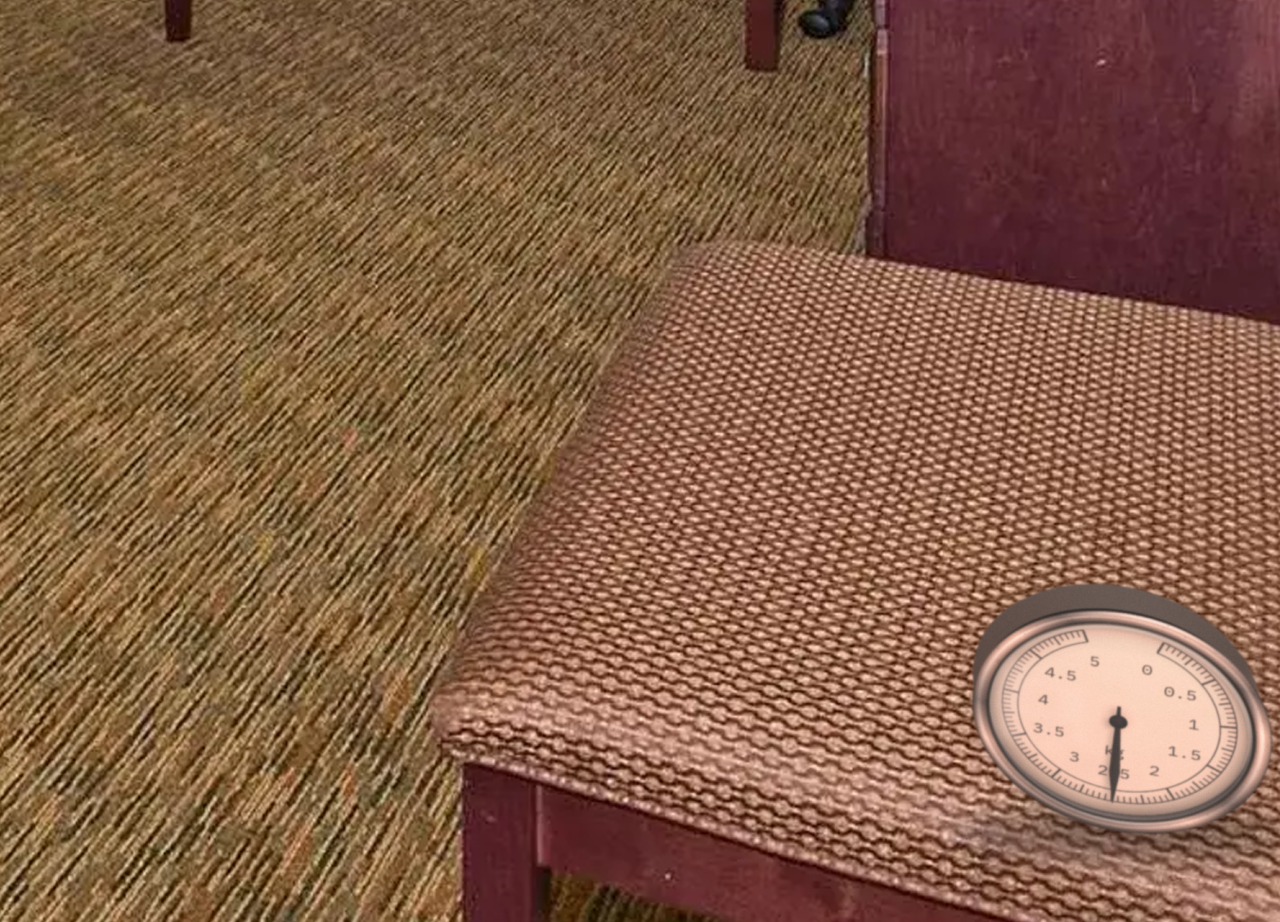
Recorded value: 2.5 kg
